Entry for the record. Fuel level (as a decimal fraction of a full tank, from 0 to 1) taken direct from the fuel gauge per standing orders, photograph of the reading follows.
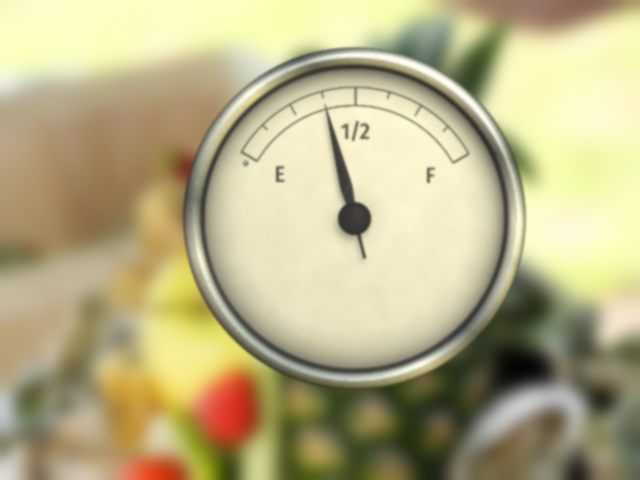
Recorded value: 0.375
